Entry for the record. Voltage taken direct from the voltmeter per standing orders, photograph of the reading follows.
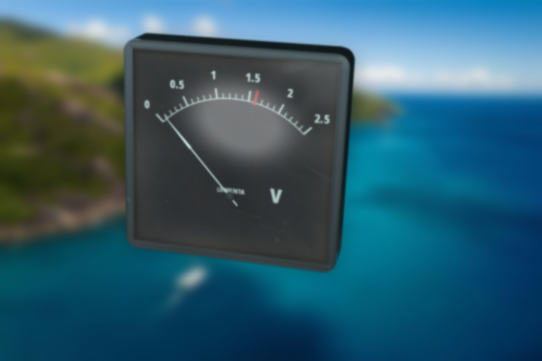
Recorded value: 0.1 V
